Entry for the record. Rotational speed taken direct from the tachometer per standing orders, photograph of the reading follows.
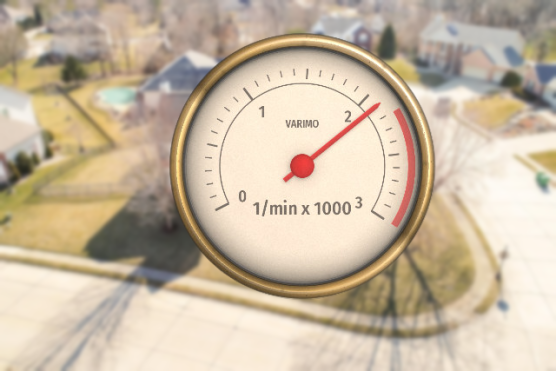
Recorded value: 2100 rpm
